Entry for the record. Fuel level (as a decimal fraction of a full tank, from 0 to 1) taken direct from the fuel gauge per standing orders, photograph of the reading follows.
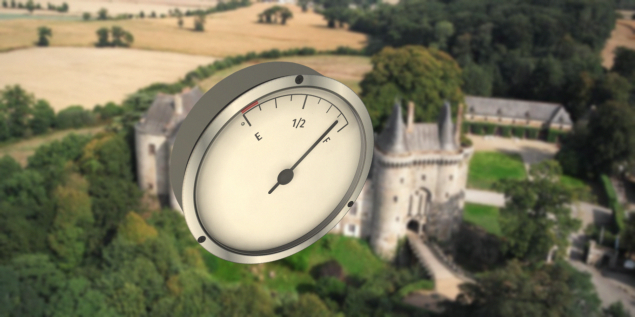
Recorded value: 0.875
